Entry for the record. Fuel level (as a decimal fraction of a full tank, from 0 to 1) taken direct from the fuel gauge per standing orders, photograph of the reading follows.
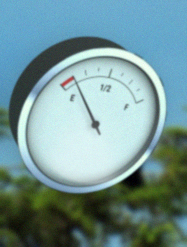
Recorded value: 0.125
